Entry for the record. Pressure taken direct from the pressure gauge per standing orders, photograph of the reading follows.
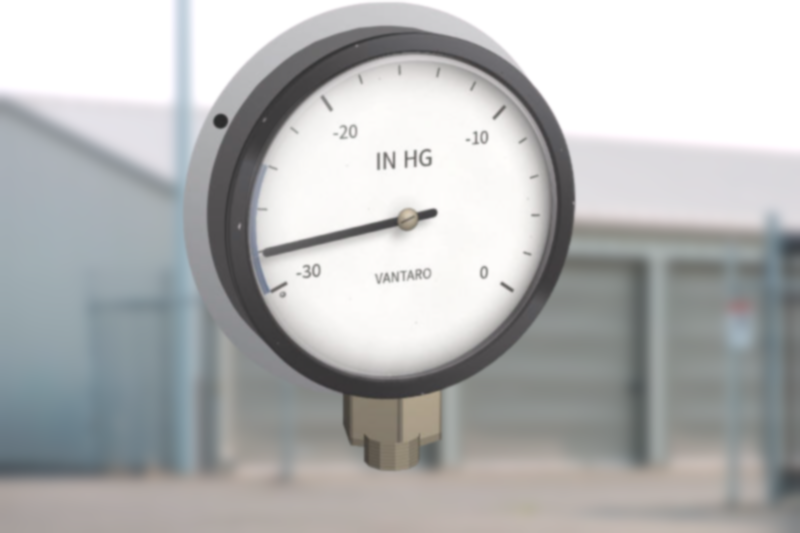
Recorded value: -28 inHg
